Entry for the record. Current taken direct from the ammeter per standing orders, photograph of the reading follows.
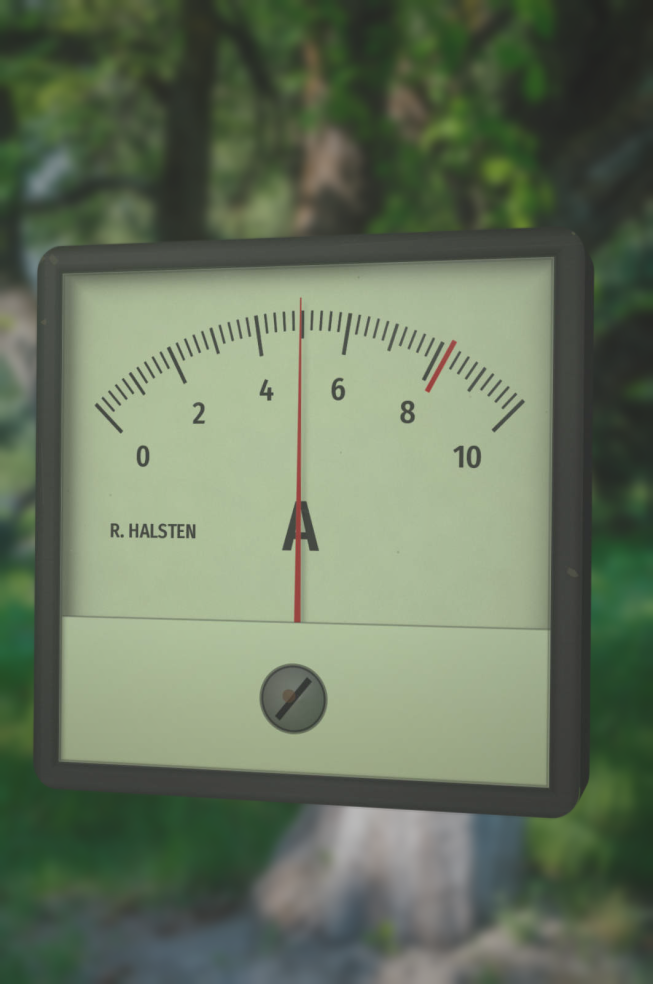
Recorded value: 5 A
